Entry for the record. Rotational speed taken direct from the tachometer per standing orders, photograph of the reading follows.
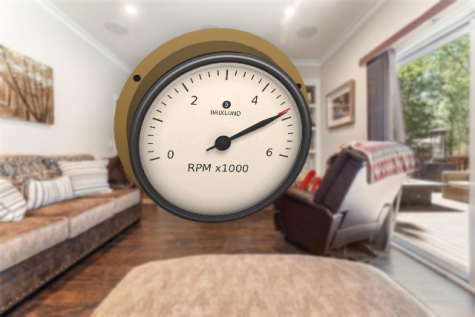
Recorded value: 4800 rpm
